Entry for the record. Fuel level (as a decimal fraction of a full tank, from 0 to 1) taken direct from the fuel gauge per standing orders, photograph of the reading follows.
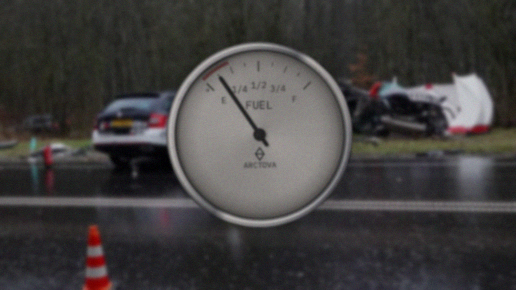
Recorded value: 0.125
